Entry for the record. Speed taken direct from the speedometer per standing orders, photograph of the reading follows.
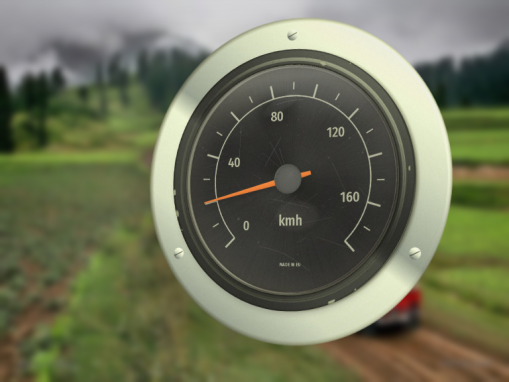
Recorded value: 20 km/h
